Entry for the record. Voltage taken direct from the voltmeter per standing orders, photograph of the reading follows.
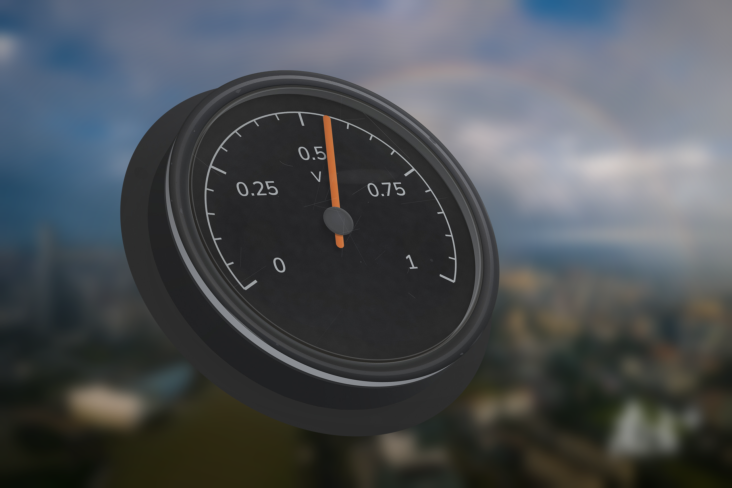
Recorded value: 0.55 V
